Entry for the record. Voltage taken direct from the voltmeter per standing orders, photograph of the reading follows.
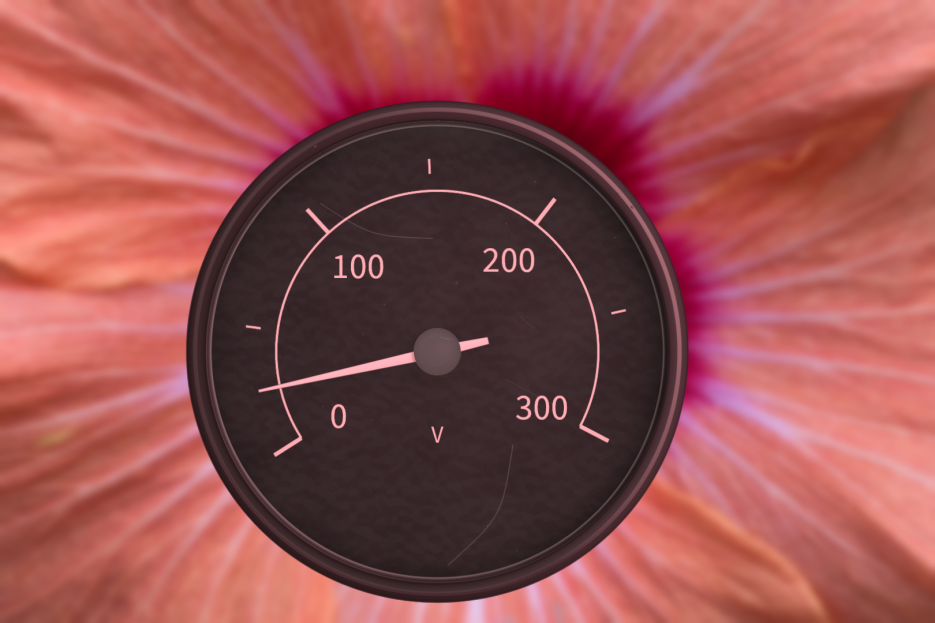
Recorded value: 25 V
